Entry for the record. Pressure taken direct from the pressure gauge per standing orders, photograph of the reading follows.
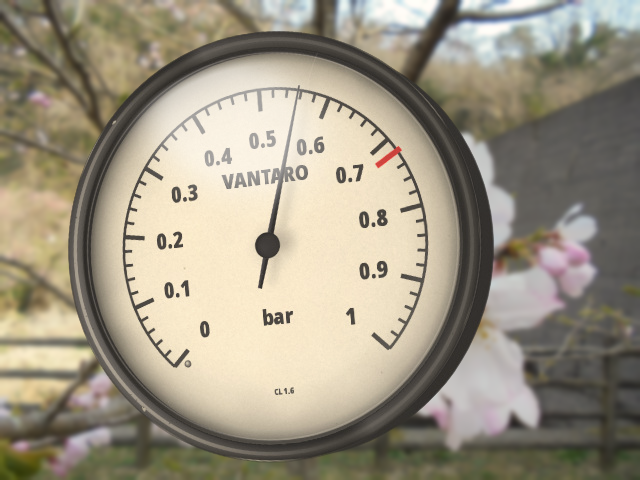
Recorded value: 0.56 bar
